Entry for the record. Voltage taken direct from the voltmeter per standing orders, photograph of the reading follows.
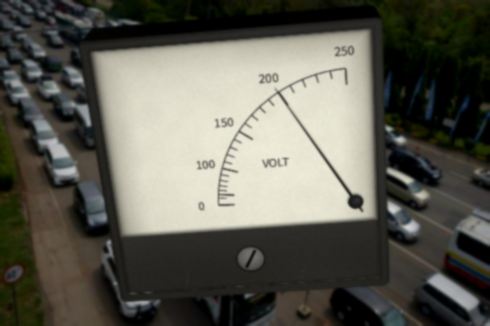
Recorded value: 200 V
